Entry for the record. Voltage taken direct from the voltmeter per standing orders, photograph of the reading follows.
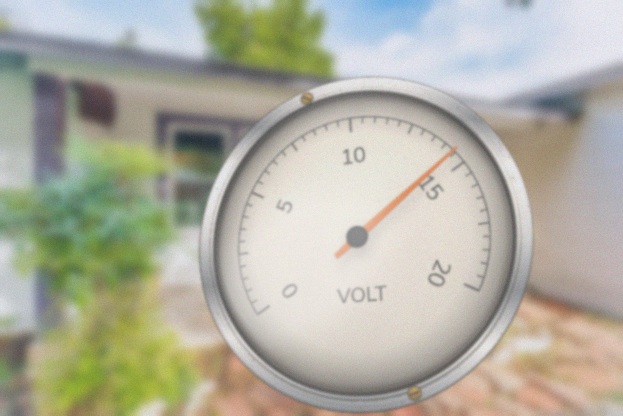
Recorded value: 14.5 V
